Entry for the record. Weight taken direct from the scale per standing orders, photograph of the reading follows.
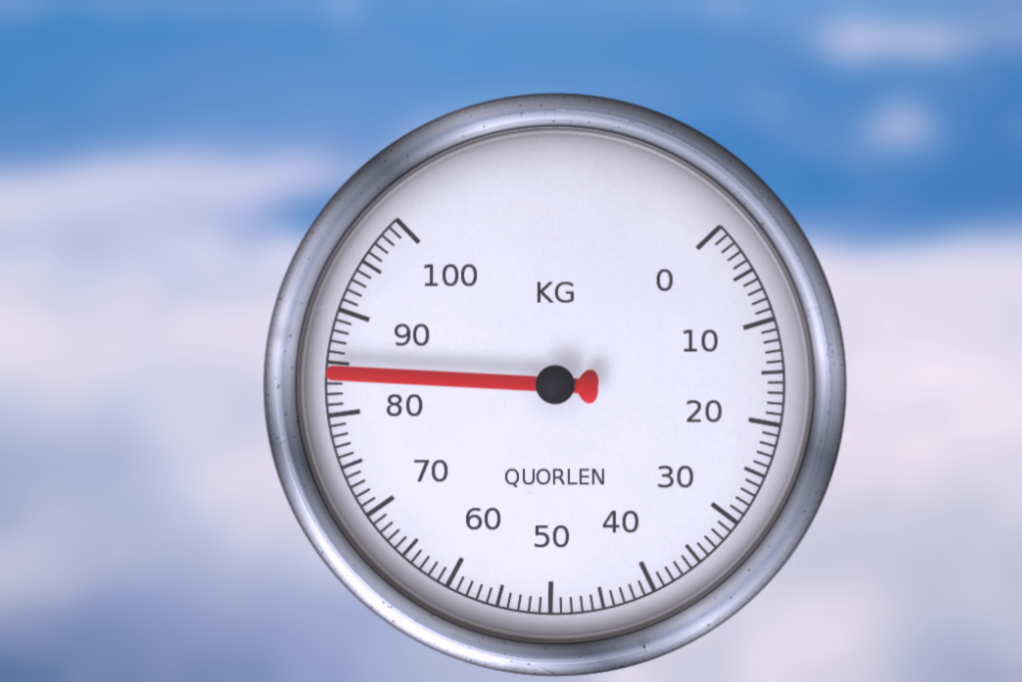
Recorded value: 84 kg
